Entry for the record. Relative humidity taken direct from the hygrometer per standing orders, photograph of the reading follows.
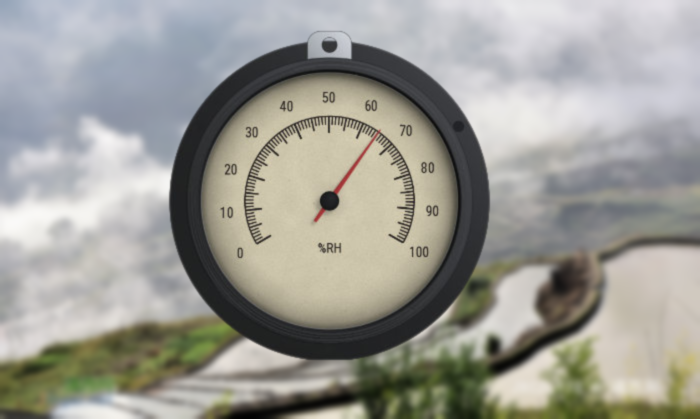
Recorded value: 65 %
